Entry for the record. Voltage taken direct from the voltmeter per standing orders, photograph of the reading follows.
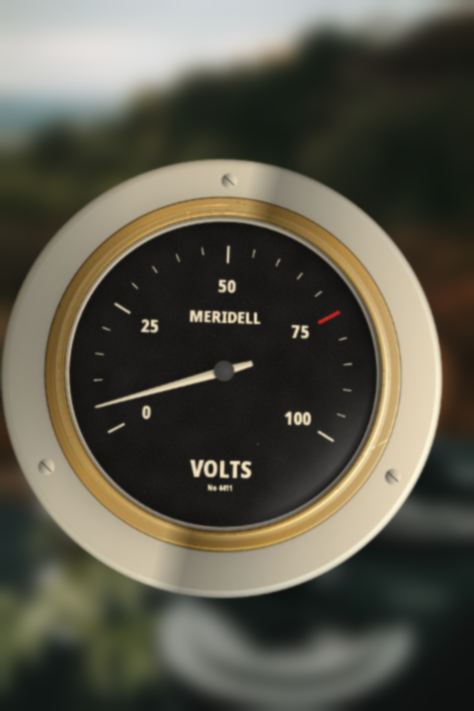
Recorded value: 5 V
